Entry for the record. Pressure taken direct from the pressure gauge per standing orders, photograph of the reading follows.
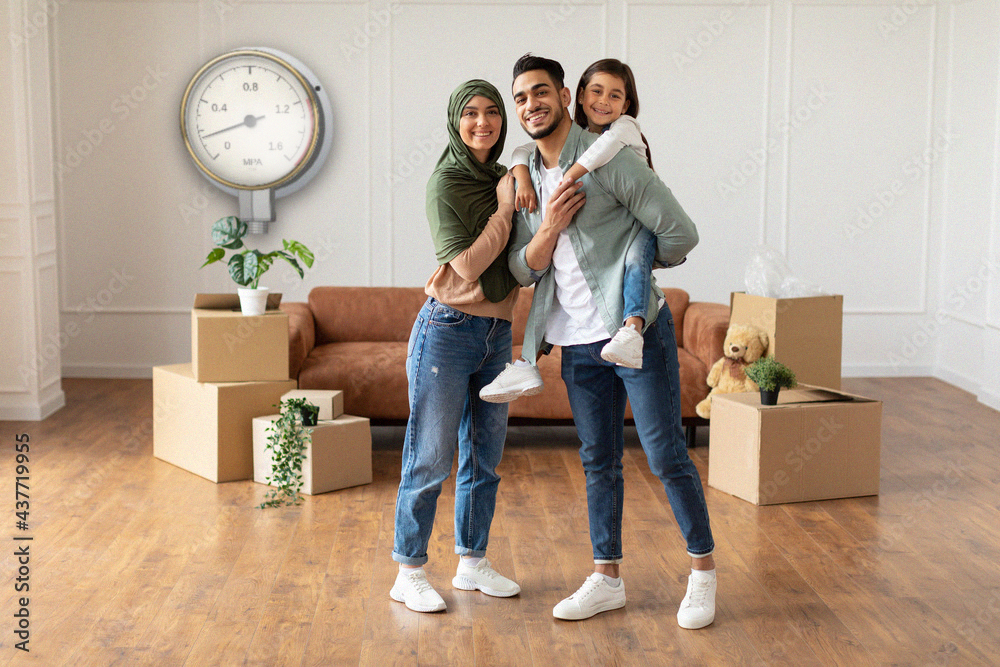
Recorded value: 0.15 MPa
